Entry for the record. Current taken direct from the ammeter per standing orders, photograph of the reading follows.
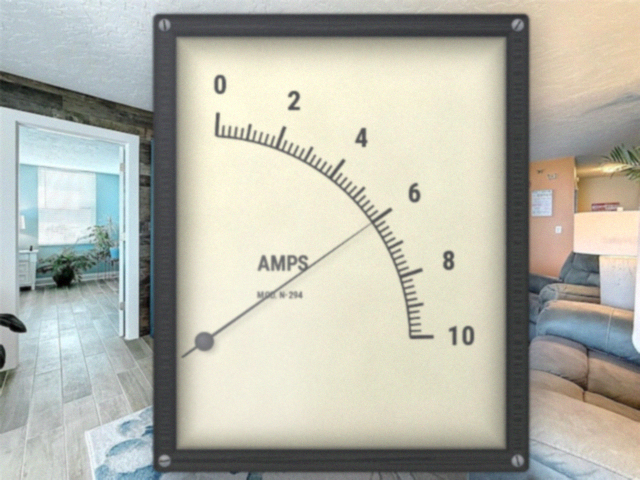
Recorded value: 6 A
